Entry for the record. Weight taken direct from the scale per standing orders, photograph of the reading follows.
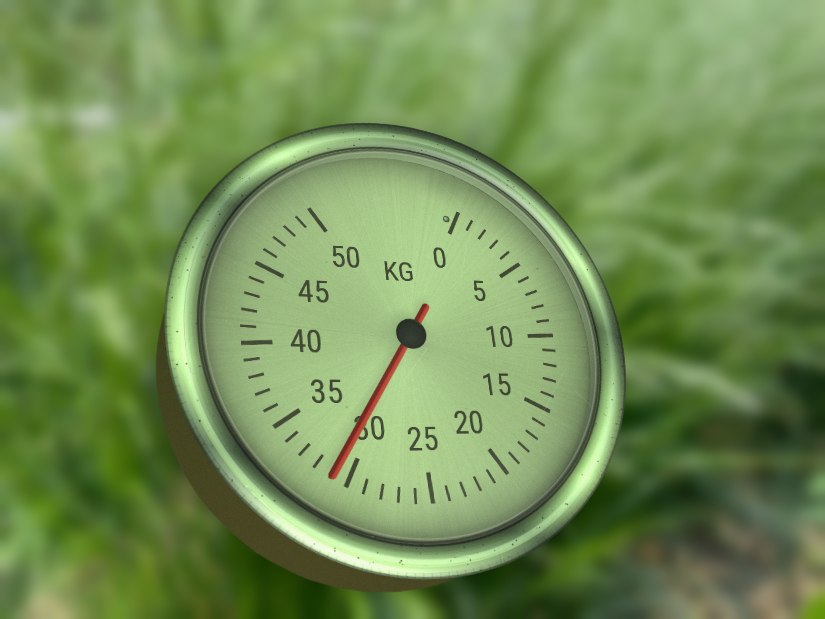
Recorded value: 31 kg
